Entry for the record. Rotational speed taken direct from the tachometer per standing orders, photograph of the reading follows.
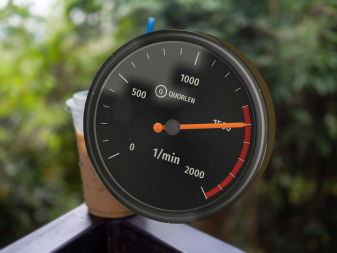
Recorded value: 1500 rpm
